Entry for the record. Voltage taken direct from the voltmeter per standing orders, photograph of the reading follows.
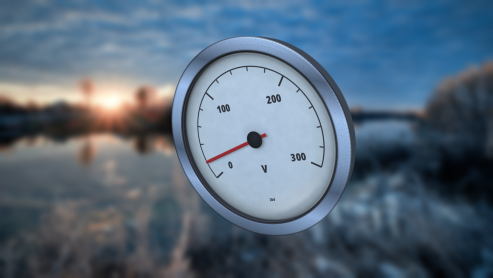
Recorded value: 20 V
